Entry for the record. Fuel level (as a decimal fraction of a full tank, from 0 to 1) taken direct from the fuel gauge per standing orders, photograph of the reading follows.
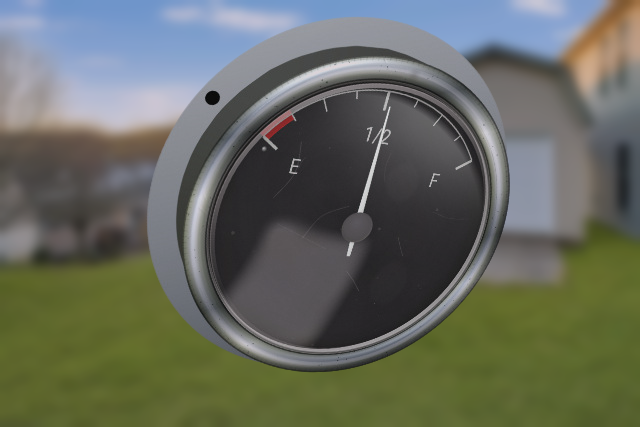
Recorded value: 0.5
